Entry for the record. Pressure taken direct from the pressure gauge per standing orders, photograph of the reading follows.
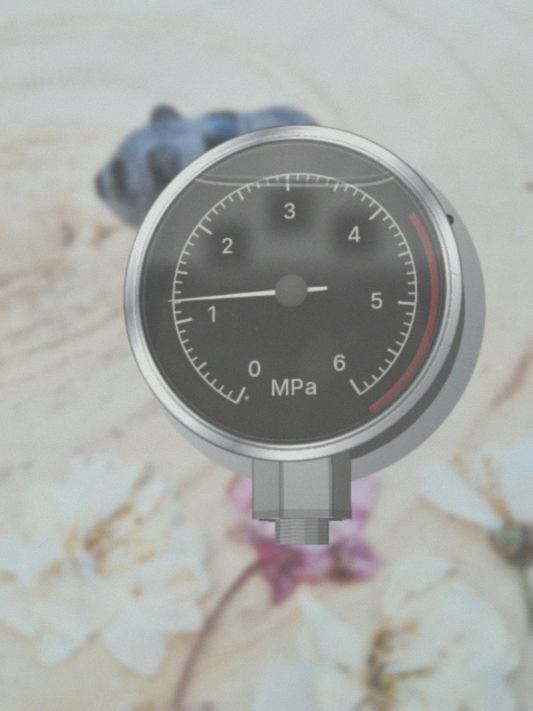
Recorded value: 1.2 MPa
